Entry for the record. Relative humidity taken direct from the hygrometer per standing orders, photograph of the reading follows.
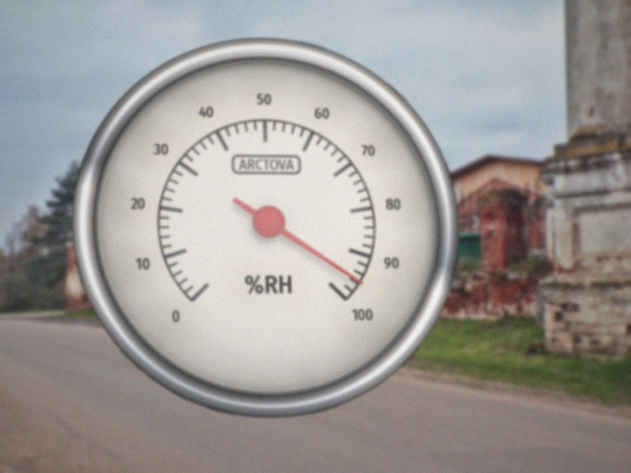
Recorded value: 96 %
